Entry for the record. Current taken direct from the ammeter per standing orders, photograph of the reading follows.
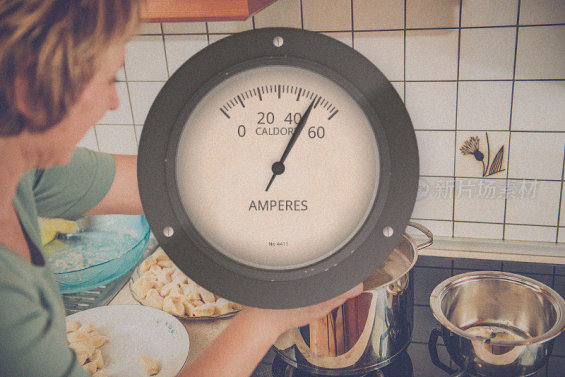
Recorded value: 48 A
